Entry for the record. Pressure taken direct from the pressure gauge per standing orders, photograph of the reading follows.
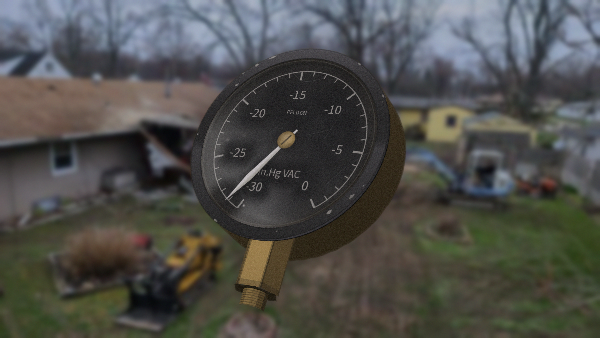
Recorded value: -29 inHg
